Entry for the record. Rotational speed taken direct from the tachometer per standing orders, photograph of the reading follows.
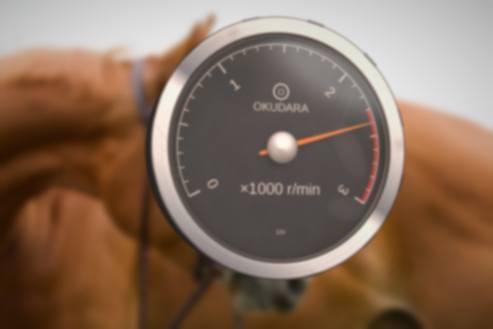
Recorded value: 2400 rpm
